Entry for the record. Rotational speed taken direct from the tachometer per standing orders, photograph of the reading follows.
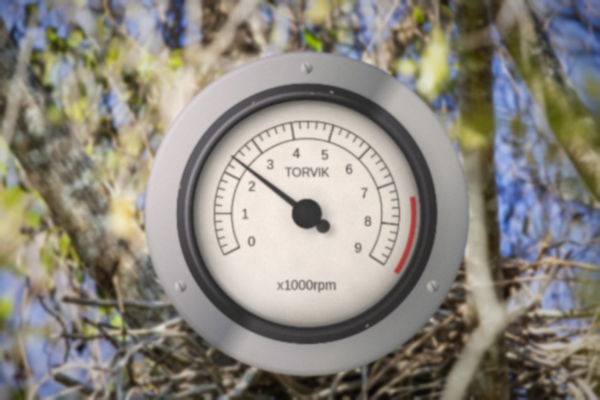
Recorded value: 2400 rpm
